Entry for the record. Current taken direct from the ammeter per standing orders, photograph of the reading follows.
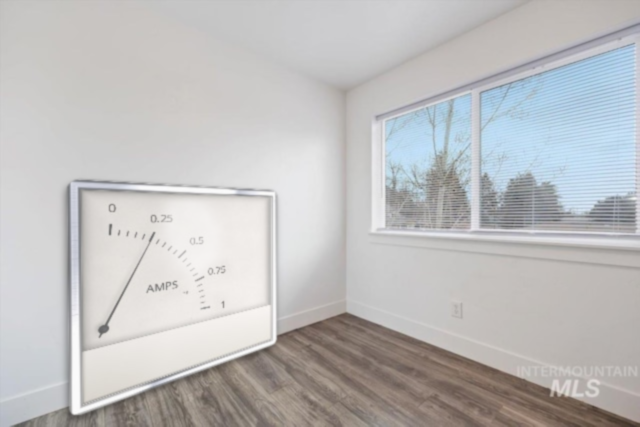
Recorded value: 0.25 A
